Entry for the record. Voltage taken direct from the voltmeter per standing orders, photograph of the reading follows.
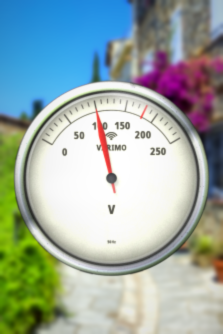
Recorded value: 100 V
